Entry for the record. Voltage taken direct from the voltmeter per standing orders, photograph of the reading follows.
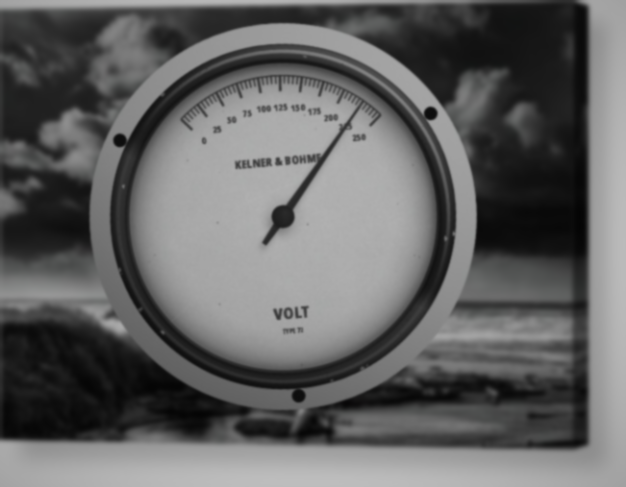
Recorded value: 225 V
